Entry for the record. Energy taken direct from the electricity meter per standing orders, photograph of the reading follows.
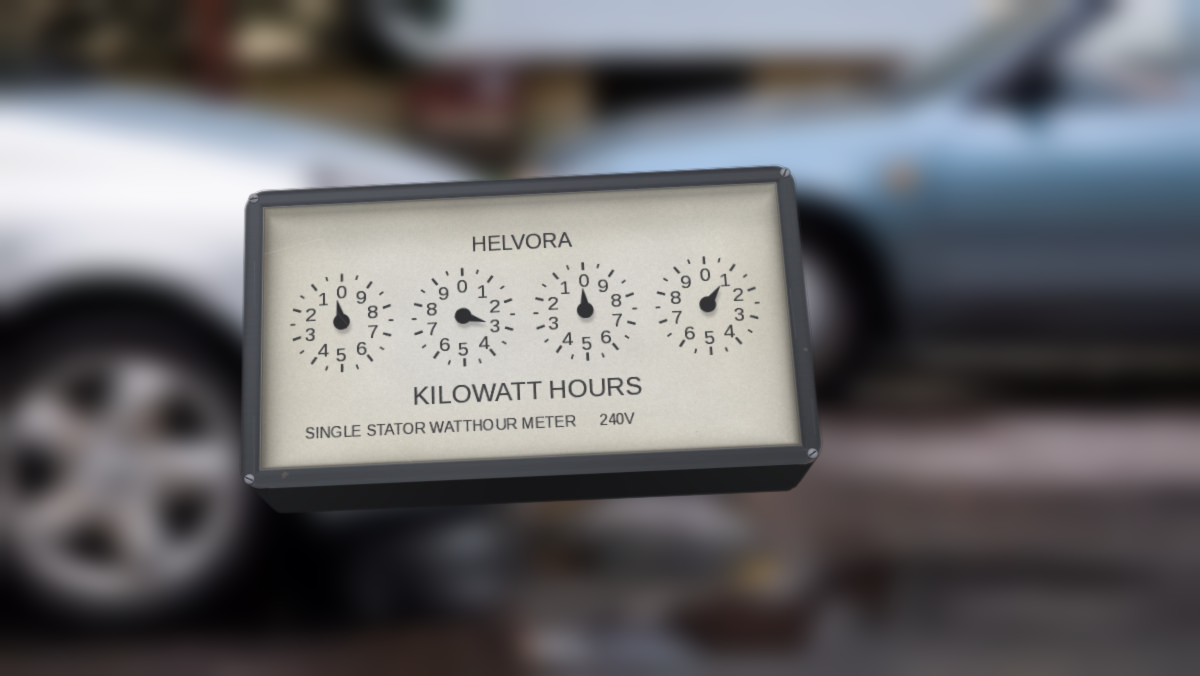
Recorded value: 301 kWh
